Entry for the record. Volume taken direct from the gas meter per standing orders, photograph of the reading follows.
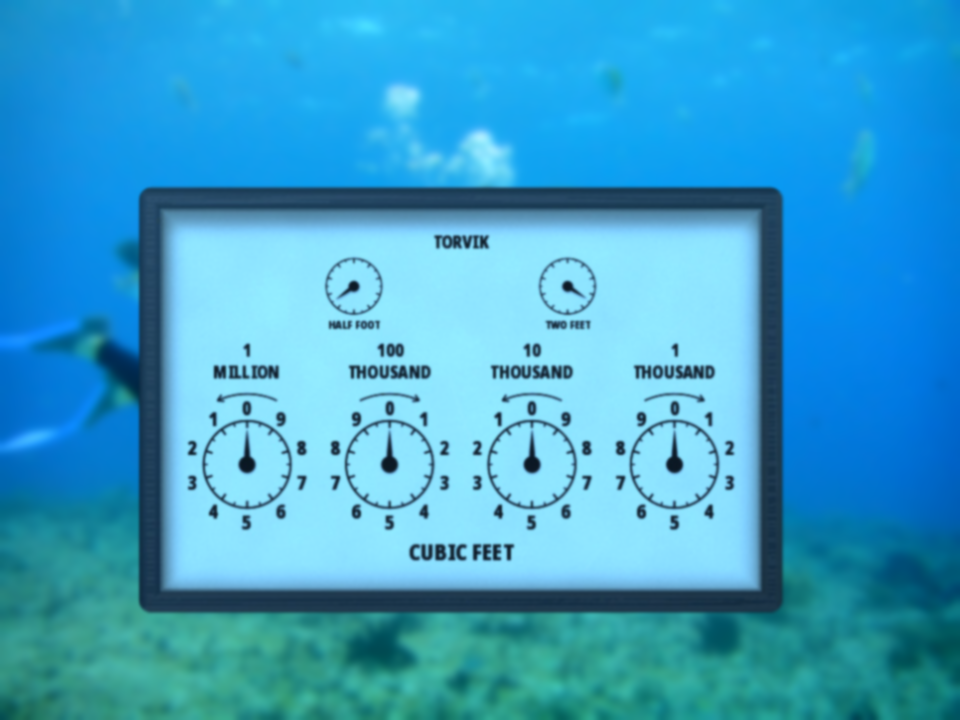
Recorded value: 0 ft³
